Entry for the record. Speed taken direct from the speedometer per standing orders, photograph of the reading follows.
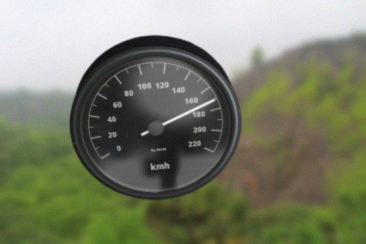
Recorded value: 170 km/h
